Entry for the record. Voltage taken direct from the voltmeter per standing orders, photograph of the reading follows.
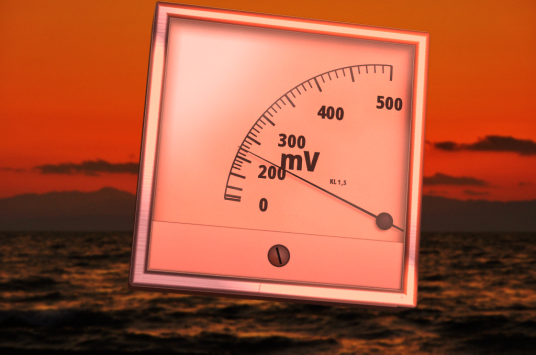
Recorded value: 220 mV
